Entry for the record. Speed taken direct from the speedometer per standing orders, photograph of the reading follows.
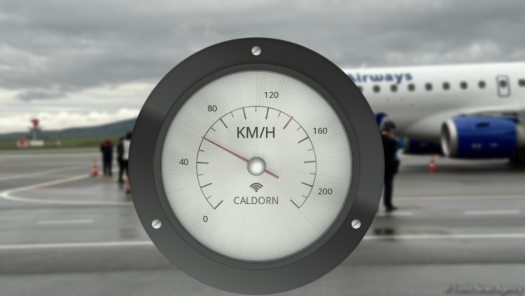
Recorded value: 60 km/h
